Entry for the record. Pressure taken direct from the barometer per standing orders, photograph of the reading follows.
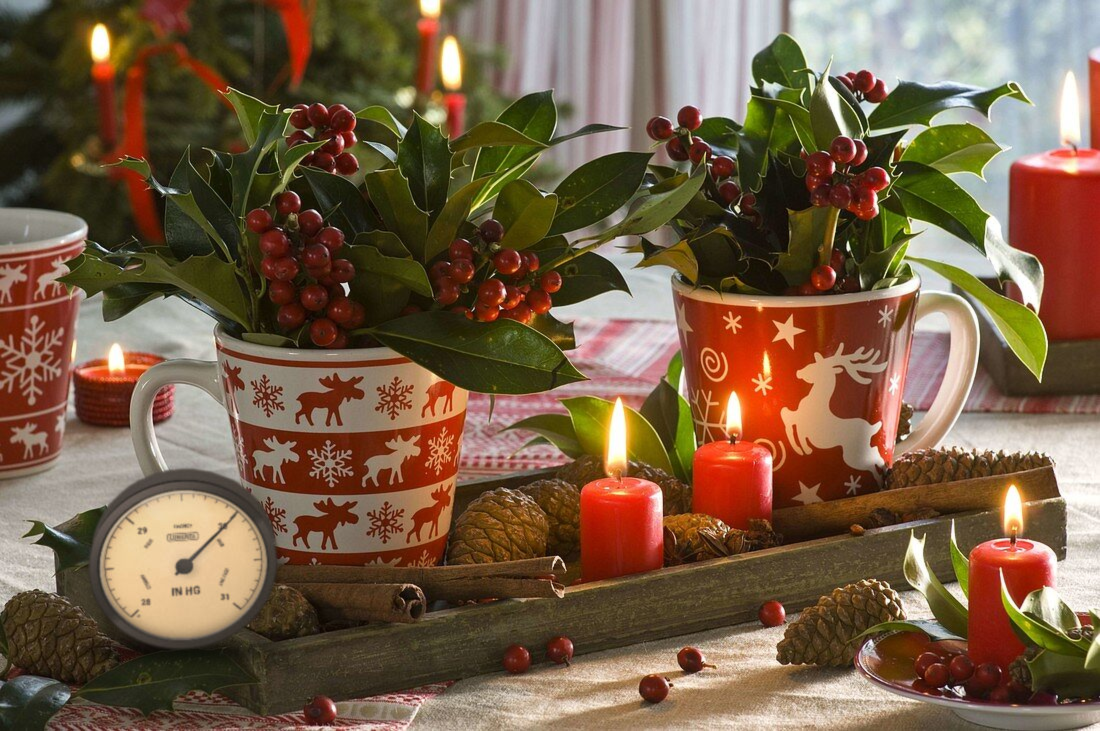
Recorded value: 30 inHg
